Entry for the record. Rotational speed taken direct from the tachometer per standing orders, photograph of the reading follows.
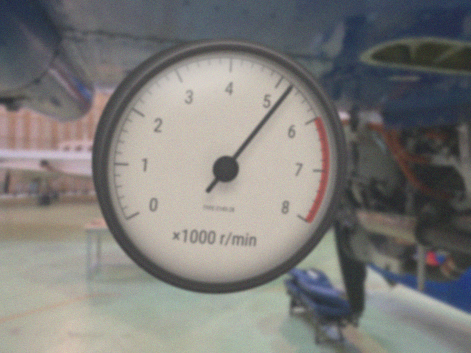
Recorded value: 5200 rpm
